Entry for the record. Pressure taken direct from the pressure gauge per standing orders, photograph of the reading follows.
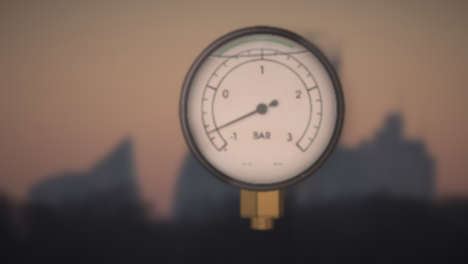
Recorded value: -0.7 bar
